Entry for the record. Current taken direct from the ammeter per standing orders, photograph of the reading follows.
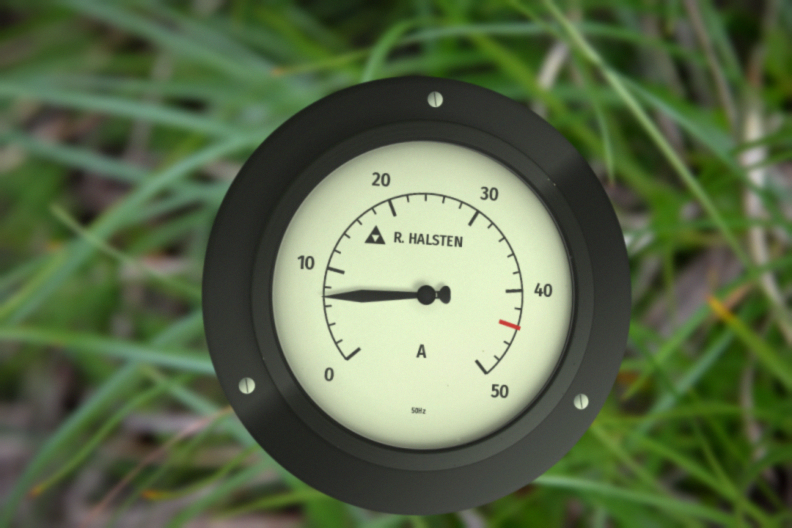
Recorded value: 7 A
